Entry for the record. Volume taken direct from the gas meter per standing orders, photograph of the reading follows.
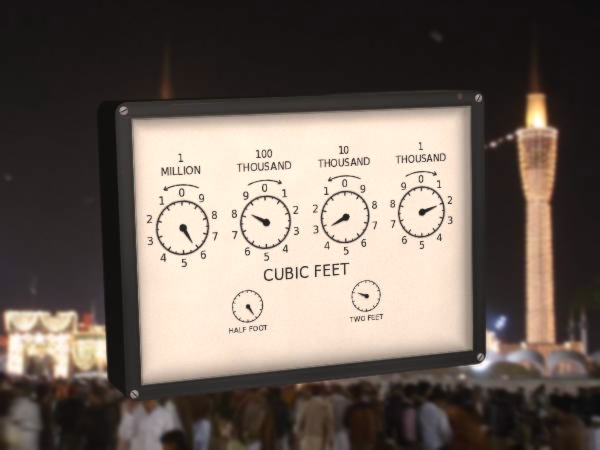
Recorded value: 583200 ft³
